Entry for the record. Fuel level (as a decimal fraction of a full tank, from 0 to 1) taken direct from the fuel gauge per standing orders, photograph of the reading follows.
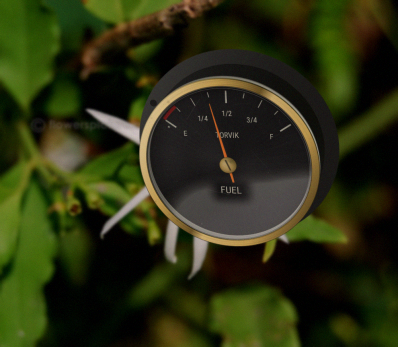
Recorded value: 0.375
